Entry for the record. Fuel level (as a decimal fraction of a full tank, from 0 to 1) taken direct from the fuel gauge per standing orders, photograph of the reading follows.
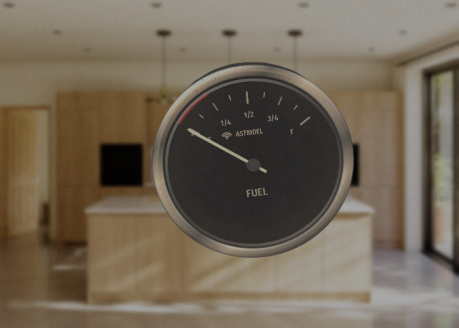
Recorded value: 0
